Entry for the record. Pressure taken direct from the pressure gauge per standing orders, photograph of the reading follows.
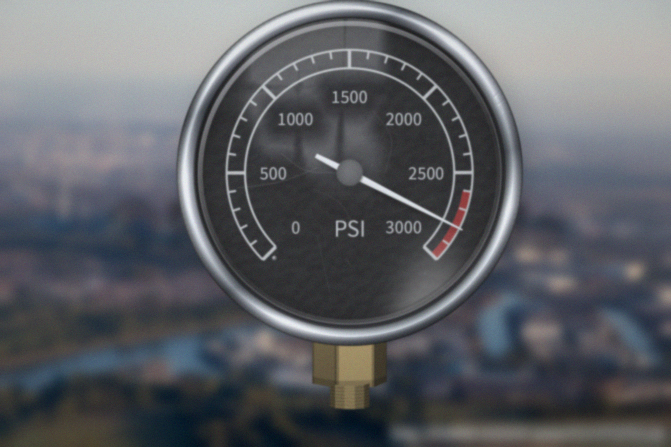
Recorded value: 2800 psi
